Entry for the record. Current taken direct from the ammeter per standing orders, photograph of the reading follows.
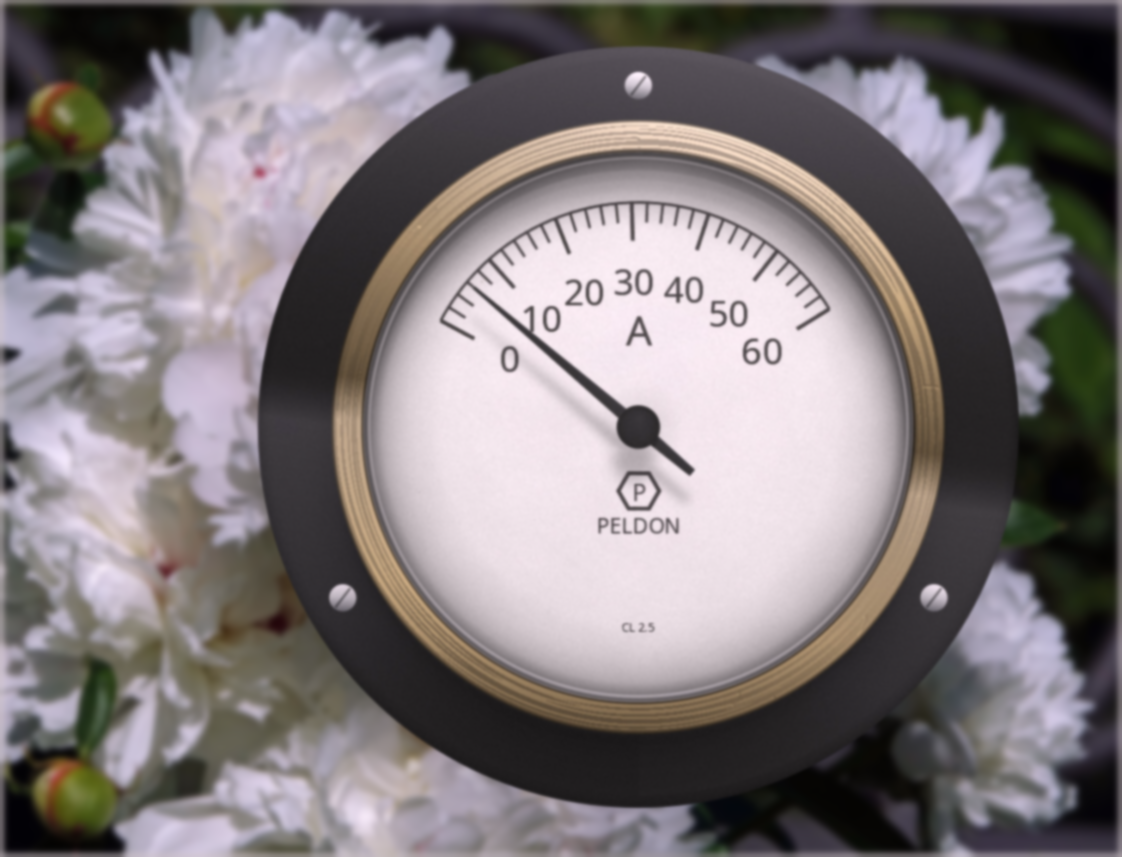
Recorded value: 6 A
